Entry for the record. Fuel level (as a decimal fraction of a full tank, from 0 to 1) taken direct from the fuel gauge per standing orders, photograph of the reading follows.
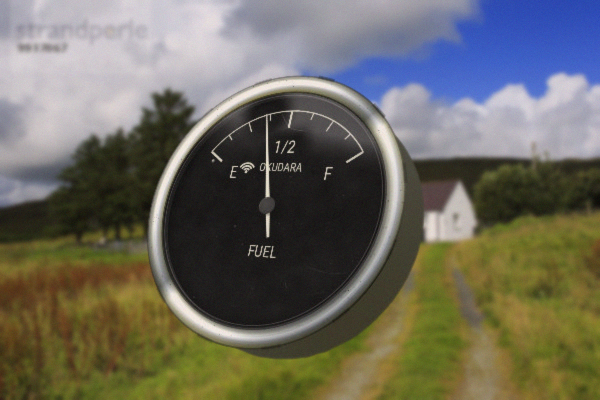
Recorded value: 0.375
